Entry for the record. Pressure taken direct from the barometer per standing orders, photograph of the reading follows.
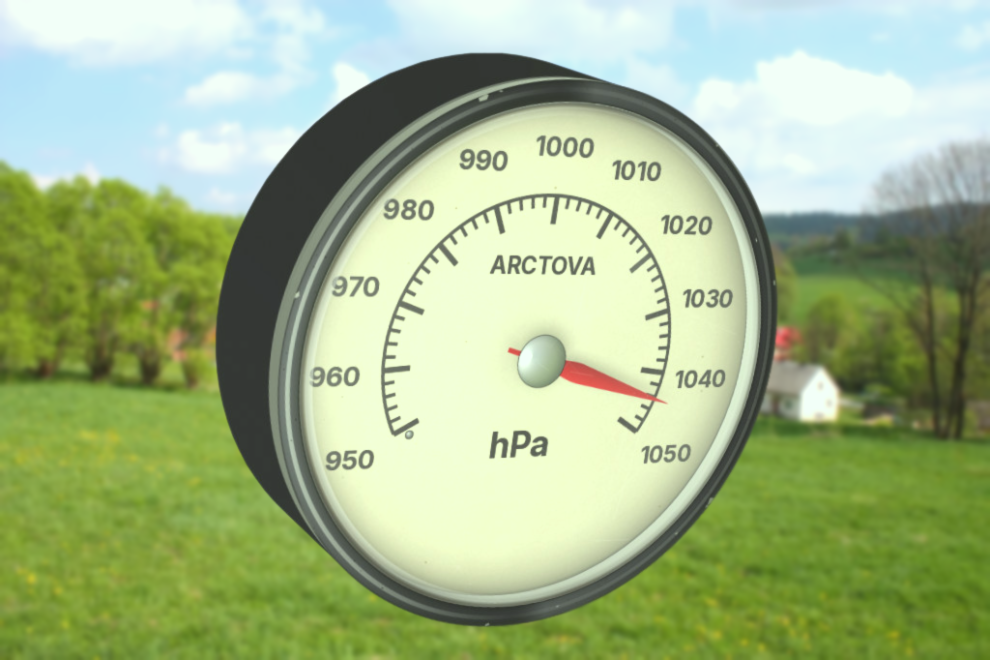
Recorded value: 1044 hPa
